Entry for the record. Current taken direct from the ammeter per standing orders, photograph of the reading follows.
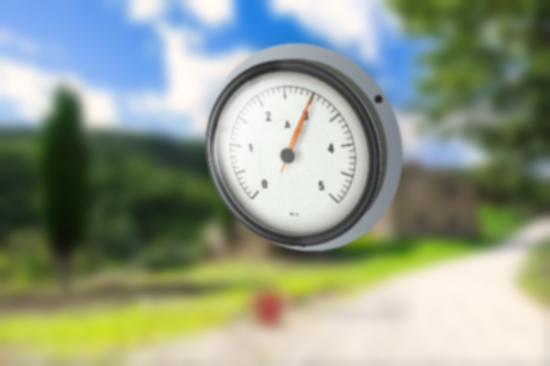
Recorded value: 3 A
